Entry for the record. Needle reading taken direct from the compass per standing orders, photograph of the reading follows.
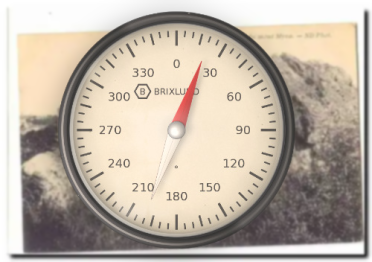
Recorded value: 20 °
